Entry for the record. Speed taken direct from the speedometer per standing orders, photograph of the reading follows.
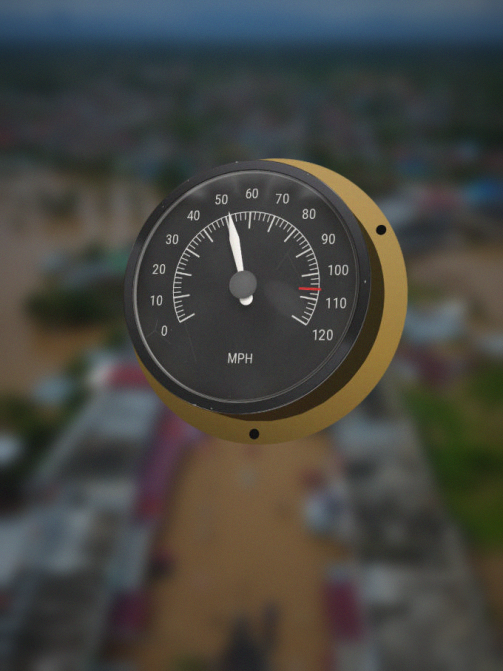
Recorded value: 52 mph
